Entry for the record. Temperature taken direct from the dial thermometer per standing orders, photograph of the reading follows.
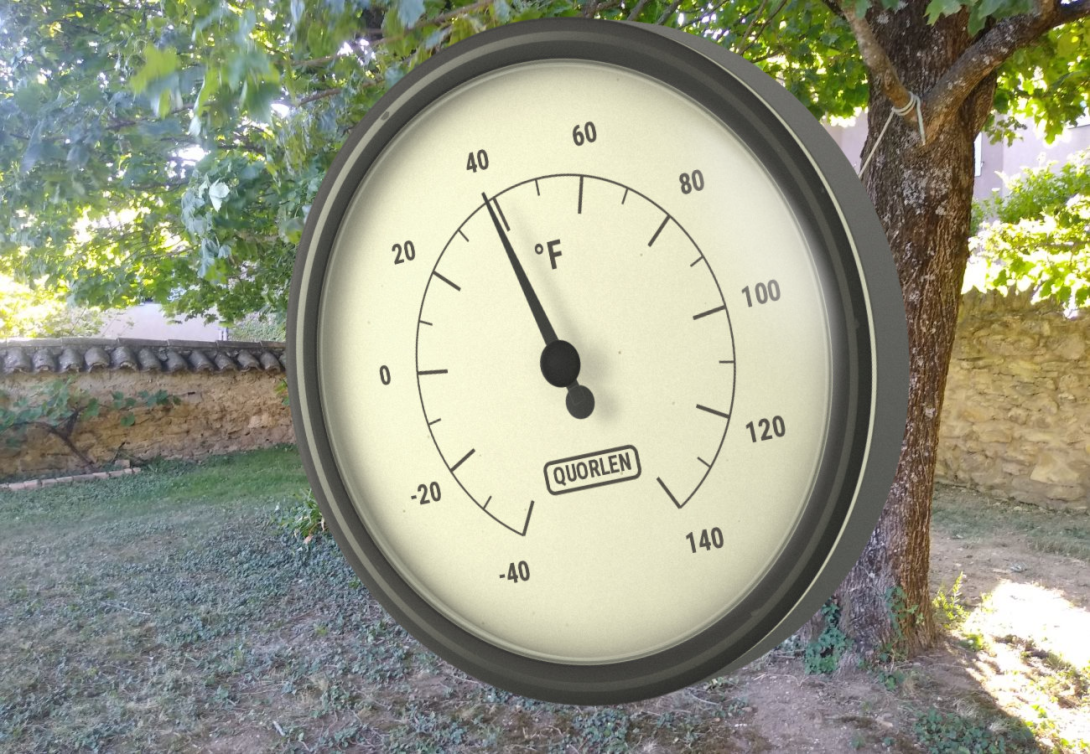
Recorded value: 40 °F
